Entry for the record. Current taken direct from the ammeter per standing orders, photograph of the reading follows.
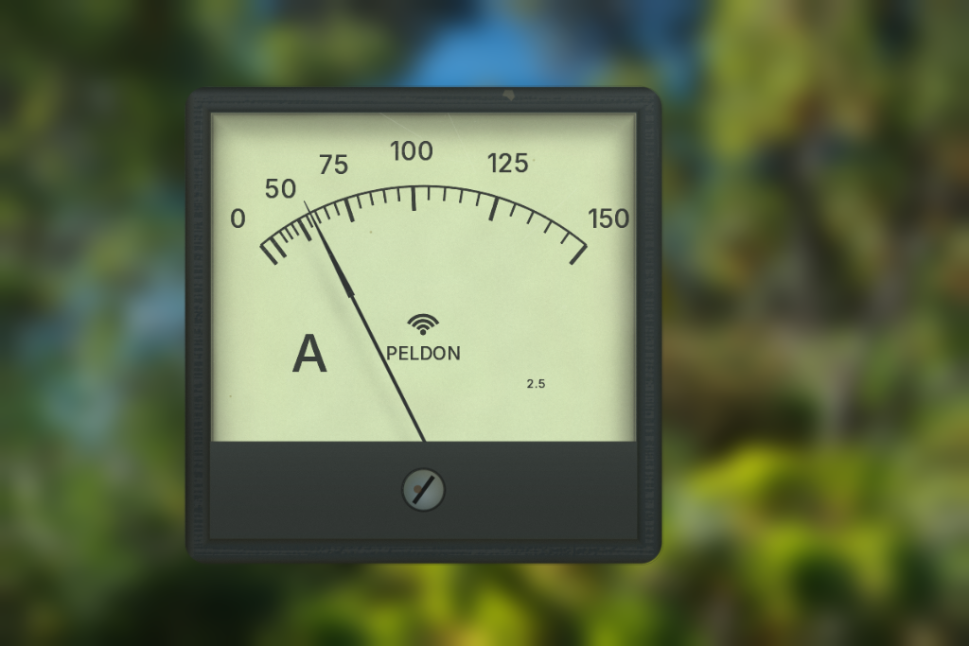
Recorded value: 57.5 A
